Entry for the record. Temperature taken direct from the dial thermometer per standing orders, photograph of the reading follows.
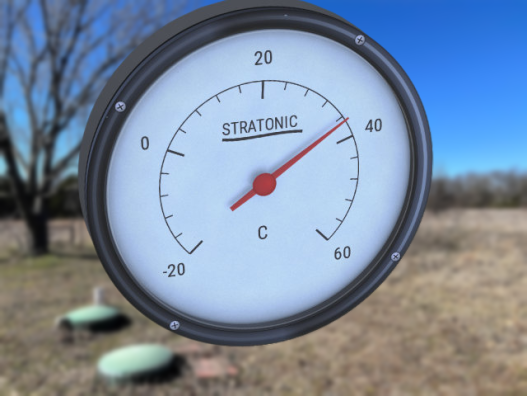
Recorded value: 36 °C
